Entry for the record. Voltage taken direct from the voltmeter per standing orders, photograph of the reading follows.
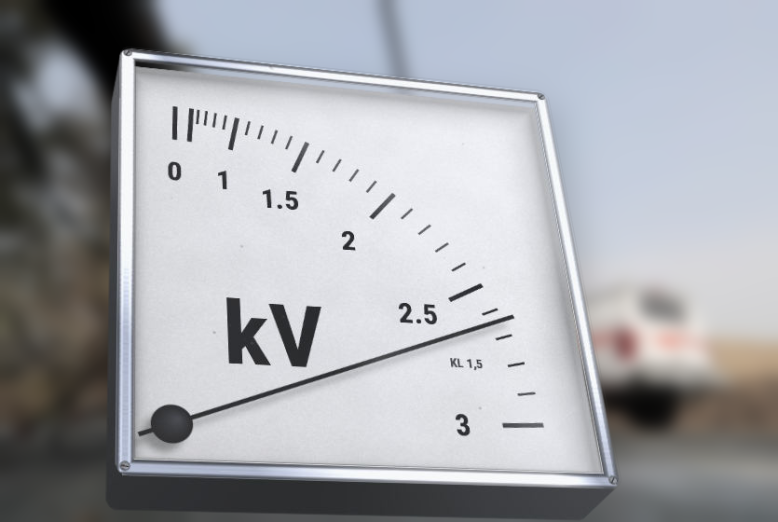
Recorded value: 2.65 kV
